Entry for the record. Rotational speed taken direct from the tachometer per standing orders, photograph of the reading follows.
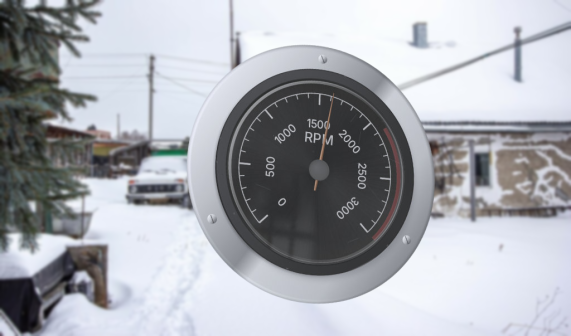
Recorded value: 1600 rpm
